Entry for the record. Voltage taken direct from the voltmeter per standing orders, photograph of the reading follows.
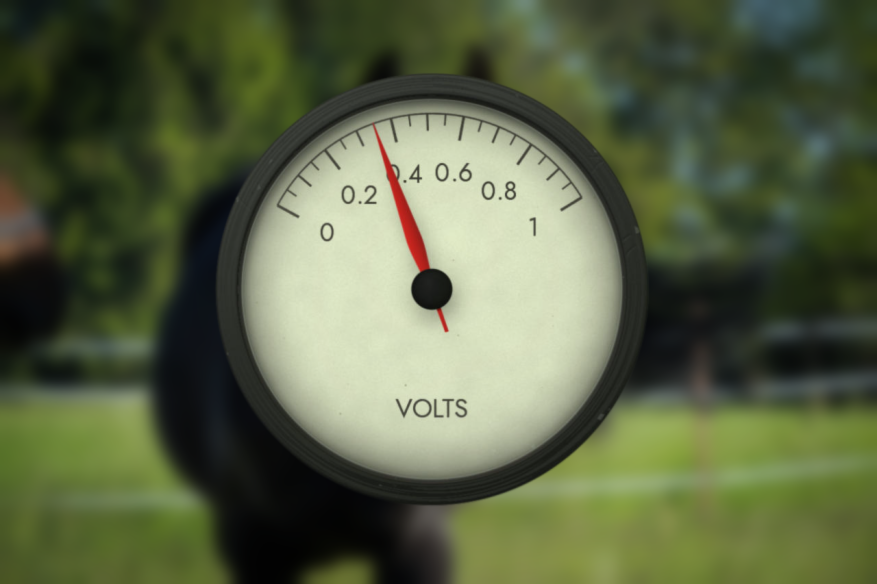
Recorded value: 0.35 V
